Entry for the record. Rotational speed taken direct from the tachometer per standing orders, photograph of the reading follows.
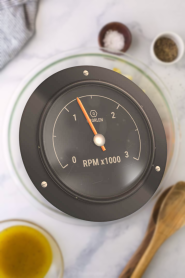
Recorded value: 1250 rpm
